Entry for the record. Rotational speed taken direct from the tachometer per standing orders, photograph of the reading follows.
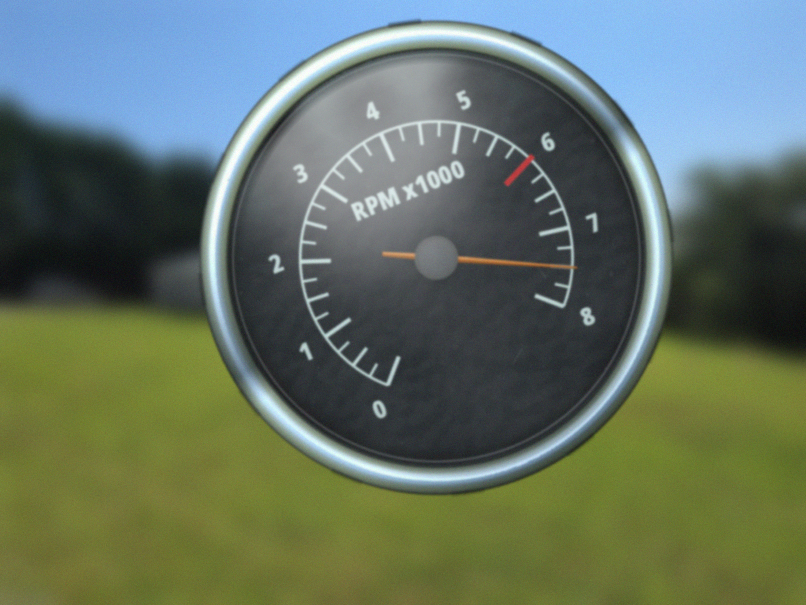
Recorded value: 7500 rpm
